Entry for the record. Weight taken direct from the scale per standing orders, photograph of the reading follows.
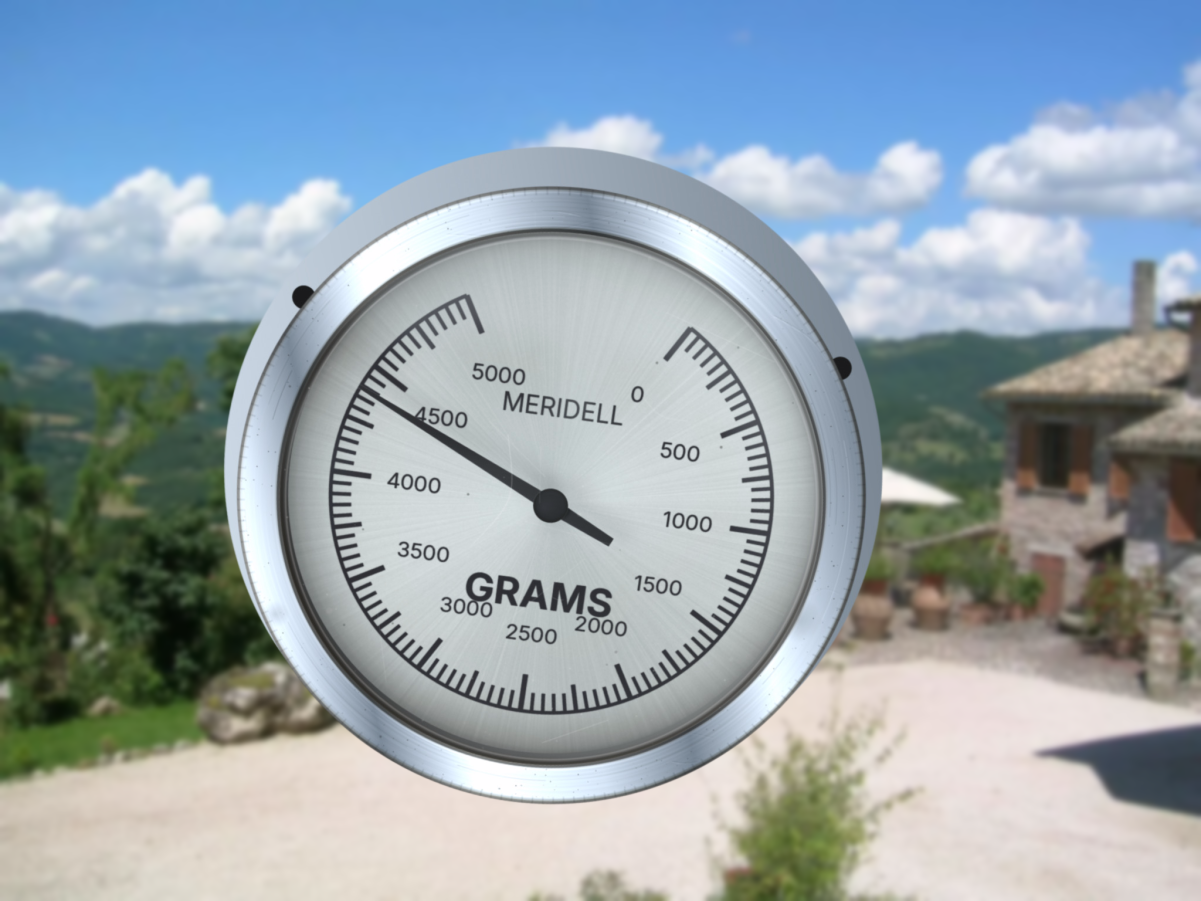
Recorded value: 4400 g
